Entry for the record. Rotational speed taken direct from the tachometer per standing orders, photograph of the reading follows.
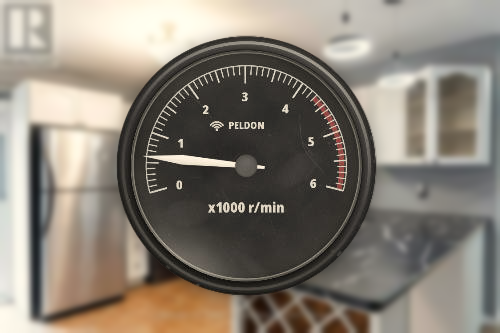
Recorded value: 600 rpm
